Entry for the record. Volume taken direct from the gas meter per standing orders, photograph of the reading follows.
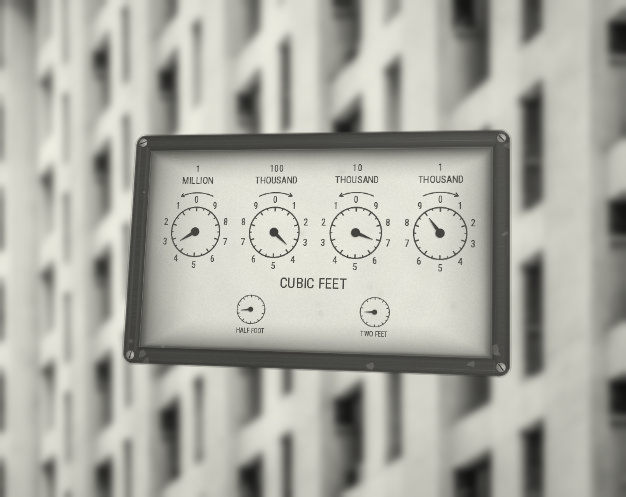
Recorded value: 336900 ft³
